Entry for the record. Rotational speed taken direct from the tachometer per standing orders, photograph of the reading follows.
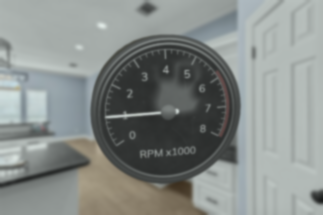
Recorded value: 1000 rpm
